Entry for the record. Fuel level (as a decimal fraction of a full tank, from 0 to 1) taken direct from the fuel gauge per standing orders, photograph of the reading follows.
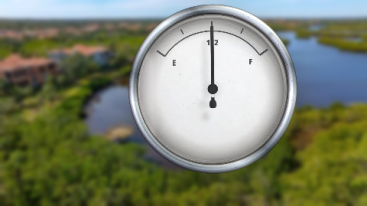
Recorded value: 0.5
